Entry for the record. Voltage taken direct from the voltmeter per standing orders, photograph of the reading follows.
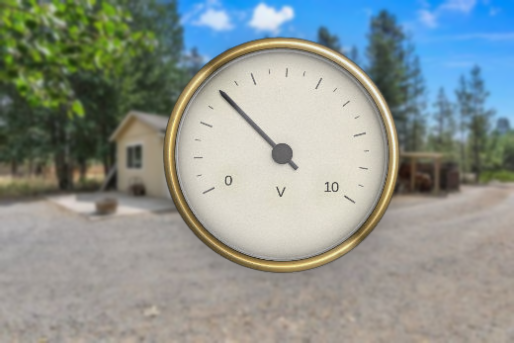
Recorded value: 3 V
